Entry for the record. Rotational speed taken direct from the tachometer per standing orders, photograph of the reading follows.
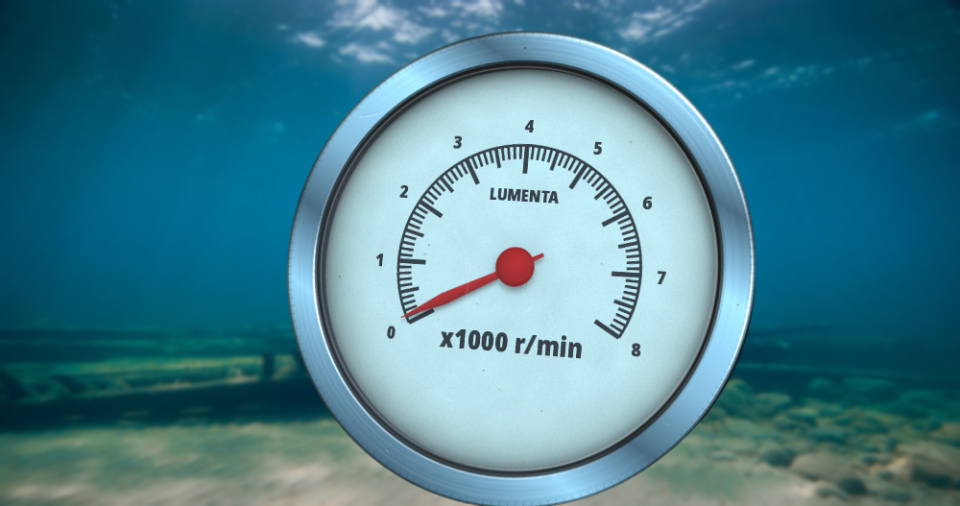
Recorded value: 100 rpm
